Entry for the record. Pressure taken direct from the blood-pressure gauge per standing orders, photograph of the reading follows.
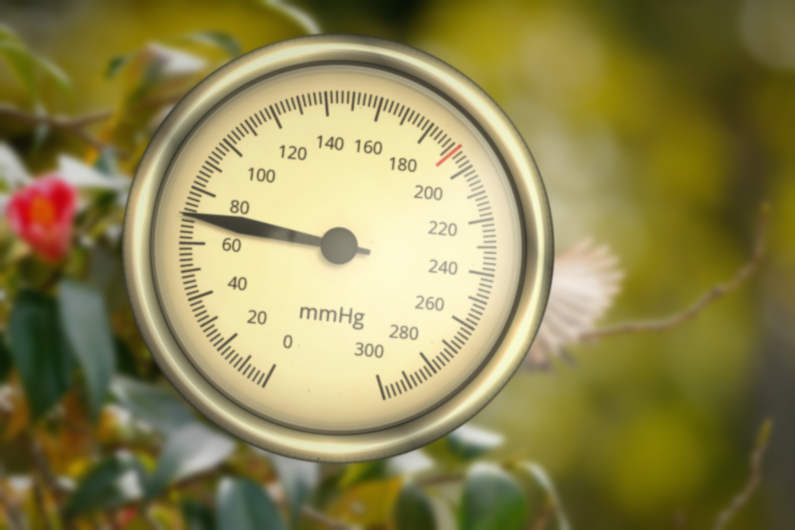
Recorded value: 70 mmHg
